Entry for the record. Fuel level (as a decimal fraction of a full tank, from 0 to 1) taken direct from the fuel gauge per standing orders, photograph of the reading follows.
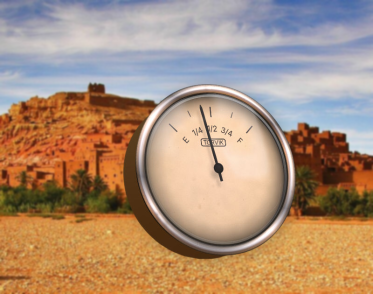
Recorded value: 0.375
